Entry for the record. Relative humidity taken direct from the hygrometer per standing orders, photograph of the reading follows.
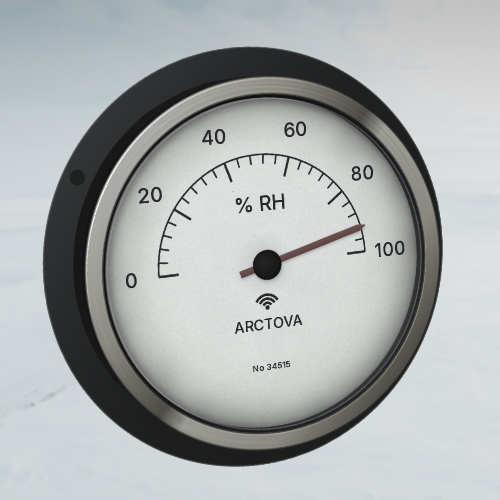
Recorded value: 92 %
